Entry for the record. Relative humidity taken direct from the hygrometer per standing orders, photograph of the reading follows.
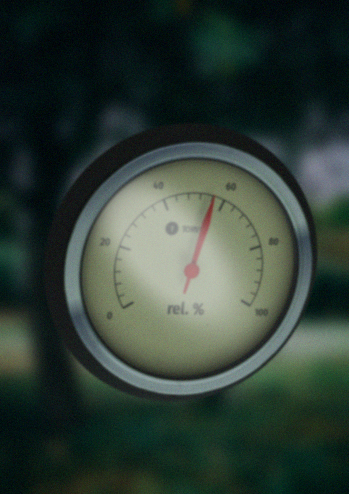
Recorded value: 56 %
